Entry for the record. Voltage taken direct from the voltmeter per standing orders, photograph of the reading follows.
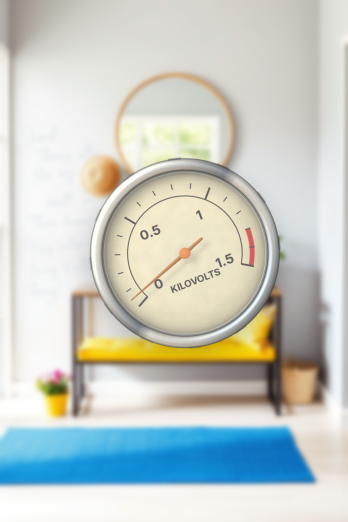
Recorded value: 0.05 kV
